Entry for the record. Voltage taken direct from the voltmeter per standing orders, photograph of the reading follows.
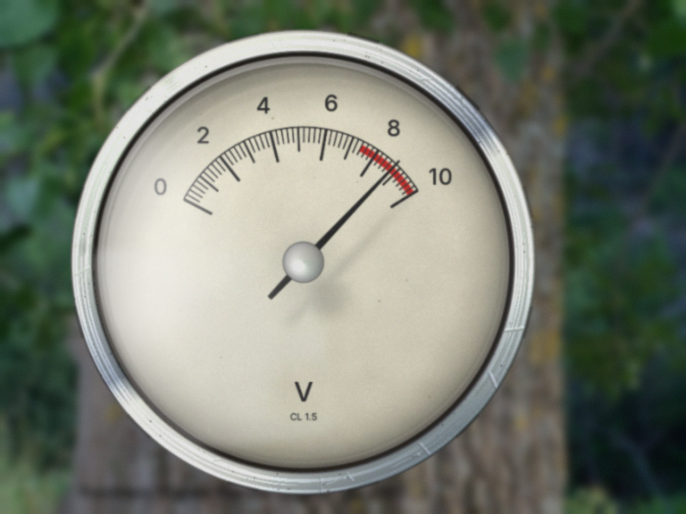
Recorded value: 8.8 V
